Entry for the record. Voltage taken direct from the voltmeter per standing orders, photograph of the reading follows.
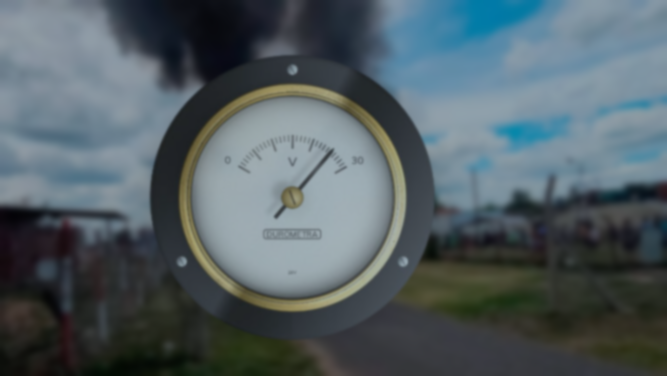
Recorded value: 25 V
